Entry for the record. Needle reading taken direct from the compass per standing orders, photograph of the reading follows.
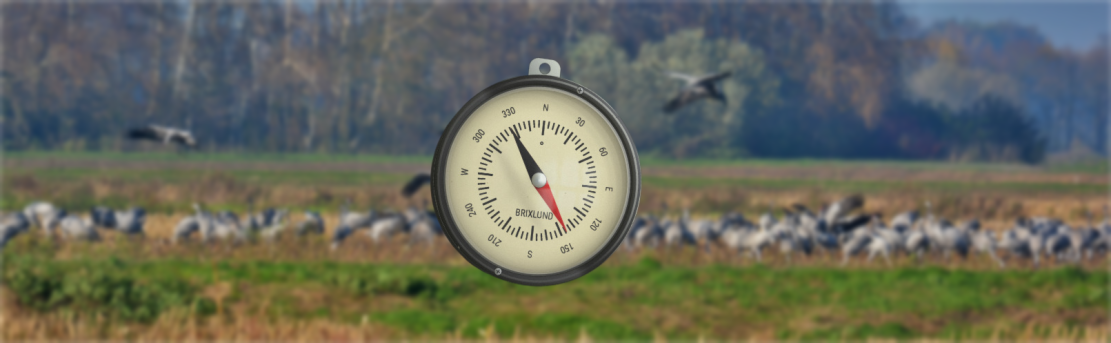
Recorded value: 145 °
